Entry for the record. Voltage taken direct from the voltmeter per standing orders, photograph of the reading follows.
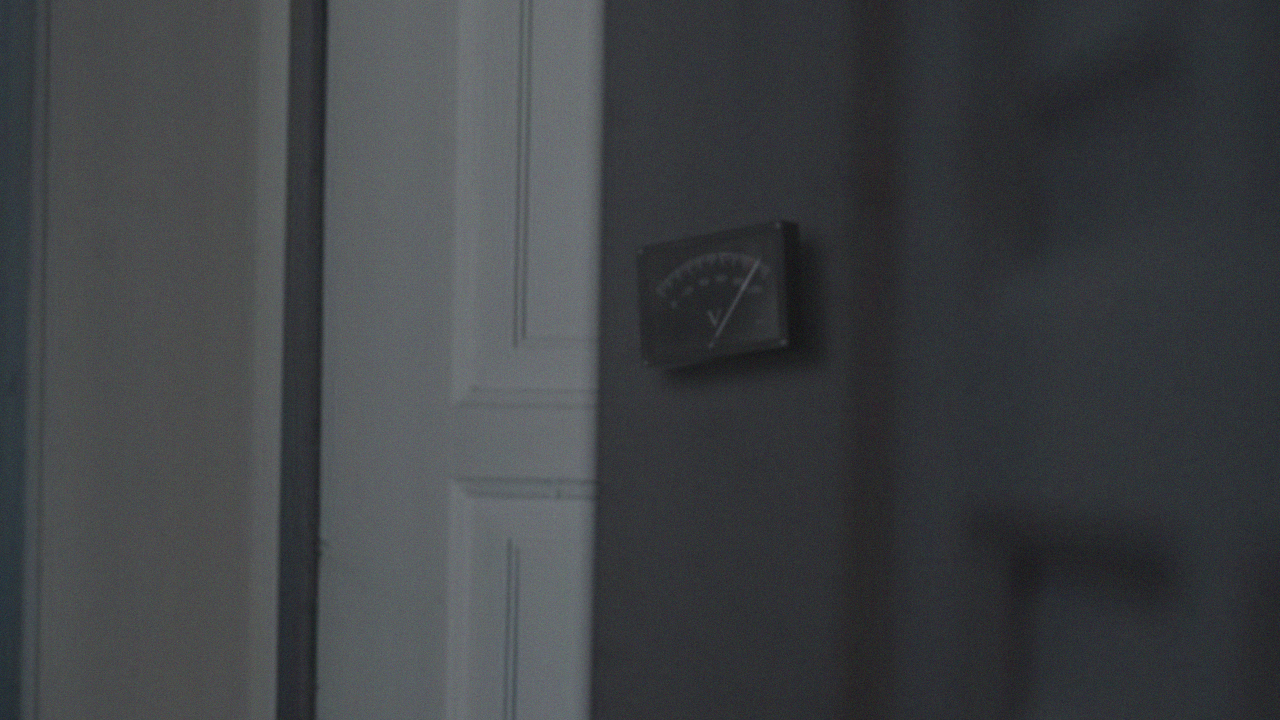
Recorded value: 90 V
